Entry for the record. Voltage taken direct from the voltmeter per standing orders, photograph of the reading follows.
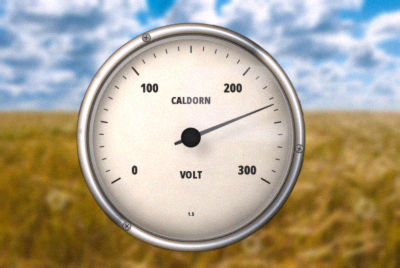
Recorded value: 235 V
